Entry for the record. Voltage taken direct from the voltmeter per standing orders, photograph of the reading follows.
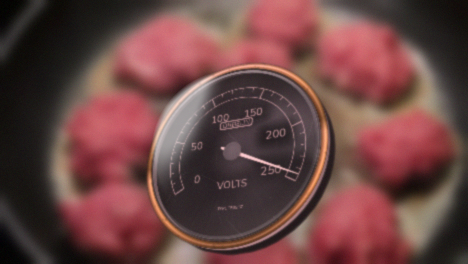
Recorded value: 245 V
